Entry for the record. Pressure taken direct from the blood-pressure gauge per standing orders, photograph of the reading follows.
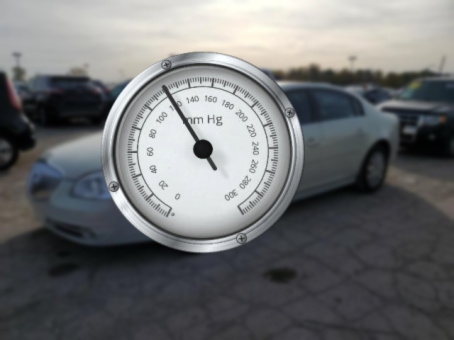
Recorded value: 120 mmHg
